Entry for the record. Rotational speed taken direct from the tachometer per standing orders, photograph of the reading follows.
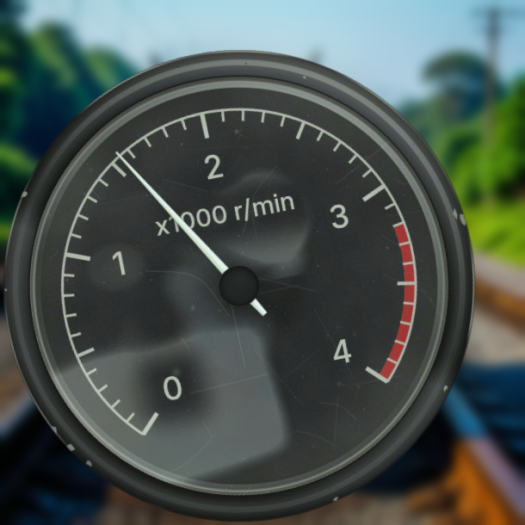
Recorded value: 1550 rpm
